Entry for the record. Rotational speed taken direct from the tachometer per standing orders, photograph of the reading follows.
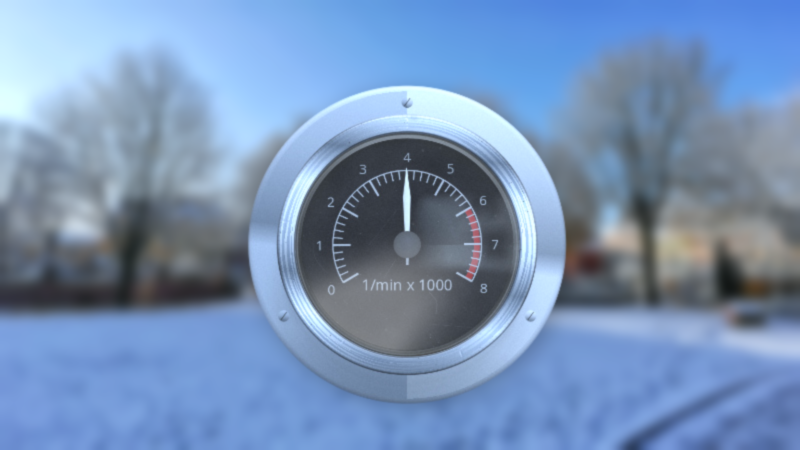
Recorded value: 4000 rpm
